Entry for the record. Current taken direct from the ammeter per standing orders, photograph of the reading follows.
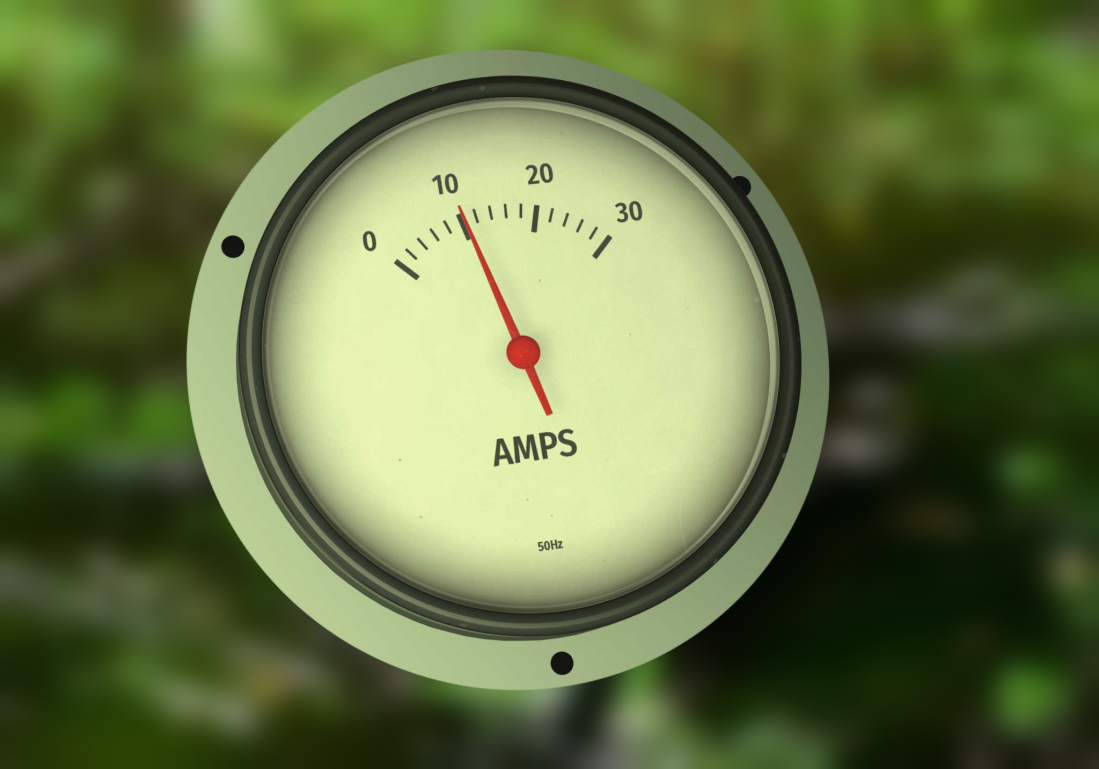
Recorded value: 10 A
